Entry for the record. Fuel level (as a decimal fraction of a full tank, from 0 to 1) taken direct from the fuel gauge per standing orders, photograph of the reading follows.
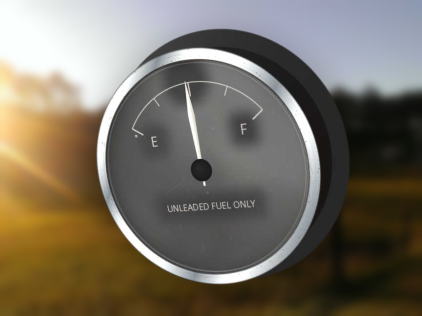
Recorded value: 0.5
